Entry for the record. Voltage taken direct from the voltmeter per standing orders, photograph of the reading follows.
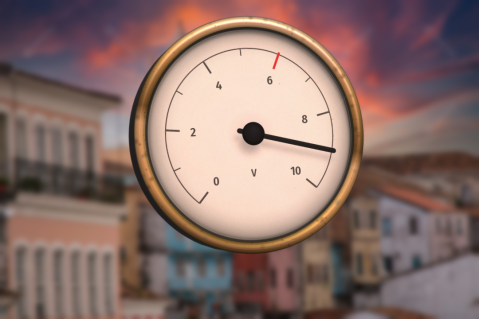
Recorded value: 9 V
